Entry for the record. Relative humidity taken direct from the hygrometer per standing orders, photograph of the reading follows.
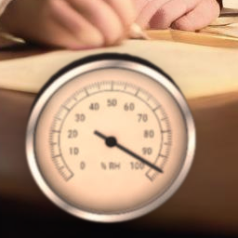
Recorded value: 95 %
